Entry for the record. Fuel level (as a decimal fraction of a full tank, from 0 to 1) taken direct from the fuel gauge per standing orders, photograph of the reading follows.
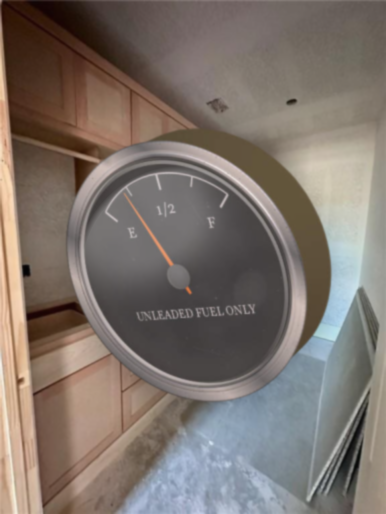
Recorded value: 0.25
